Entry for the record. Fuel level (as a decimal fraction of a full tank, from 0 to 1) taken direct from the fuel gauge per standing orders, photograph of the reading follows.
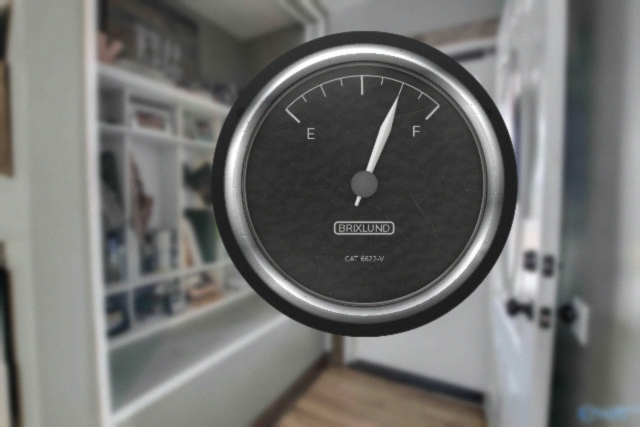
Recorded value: 0.75
